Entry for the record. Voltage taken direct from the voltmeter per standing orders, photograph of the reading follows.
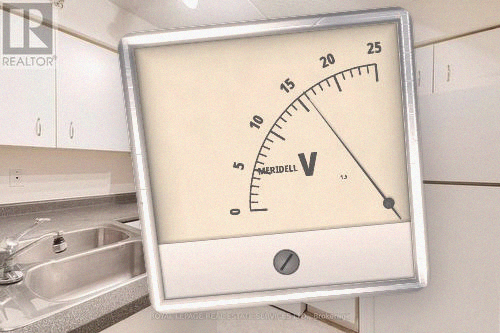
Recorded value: 16 V
